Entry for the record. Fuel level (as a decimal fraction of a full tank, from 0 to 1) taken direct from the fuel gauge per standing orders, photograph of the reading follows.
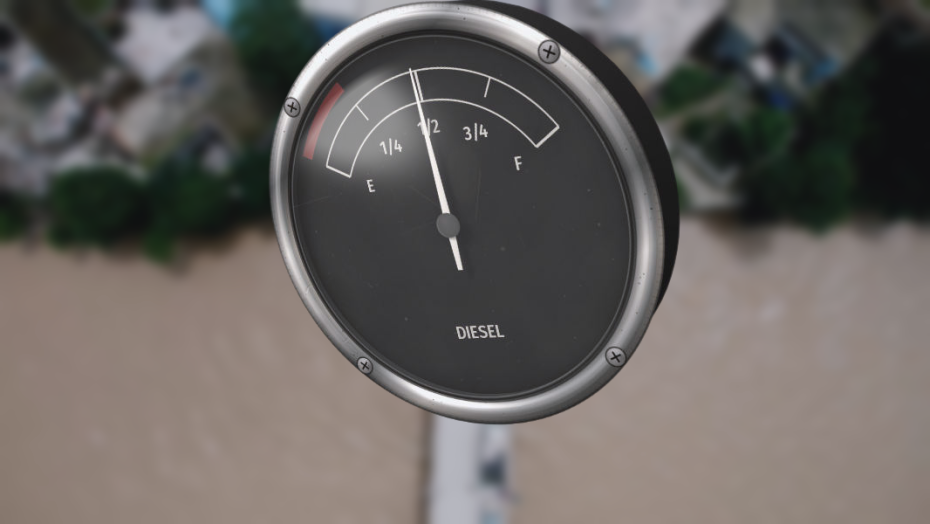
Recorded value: 0.5
